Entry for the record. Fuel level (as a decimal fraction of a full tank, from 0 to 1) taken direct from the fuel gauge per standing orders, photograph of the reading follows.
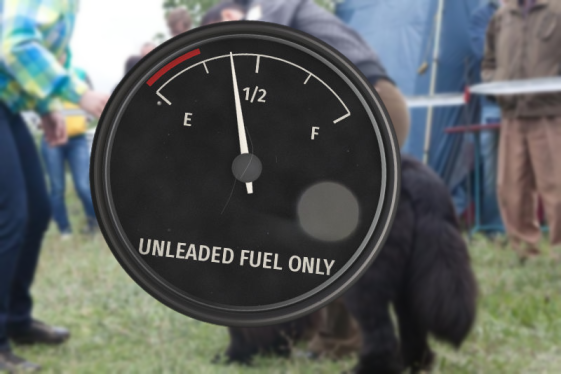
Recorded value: 0.375
